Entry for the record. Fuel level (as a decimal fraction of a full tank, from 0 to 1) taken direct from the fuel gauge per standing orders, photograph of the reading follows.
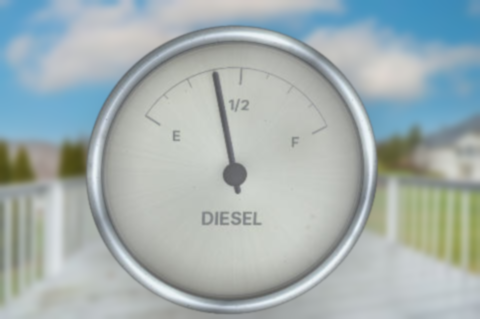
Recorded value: 0.375
